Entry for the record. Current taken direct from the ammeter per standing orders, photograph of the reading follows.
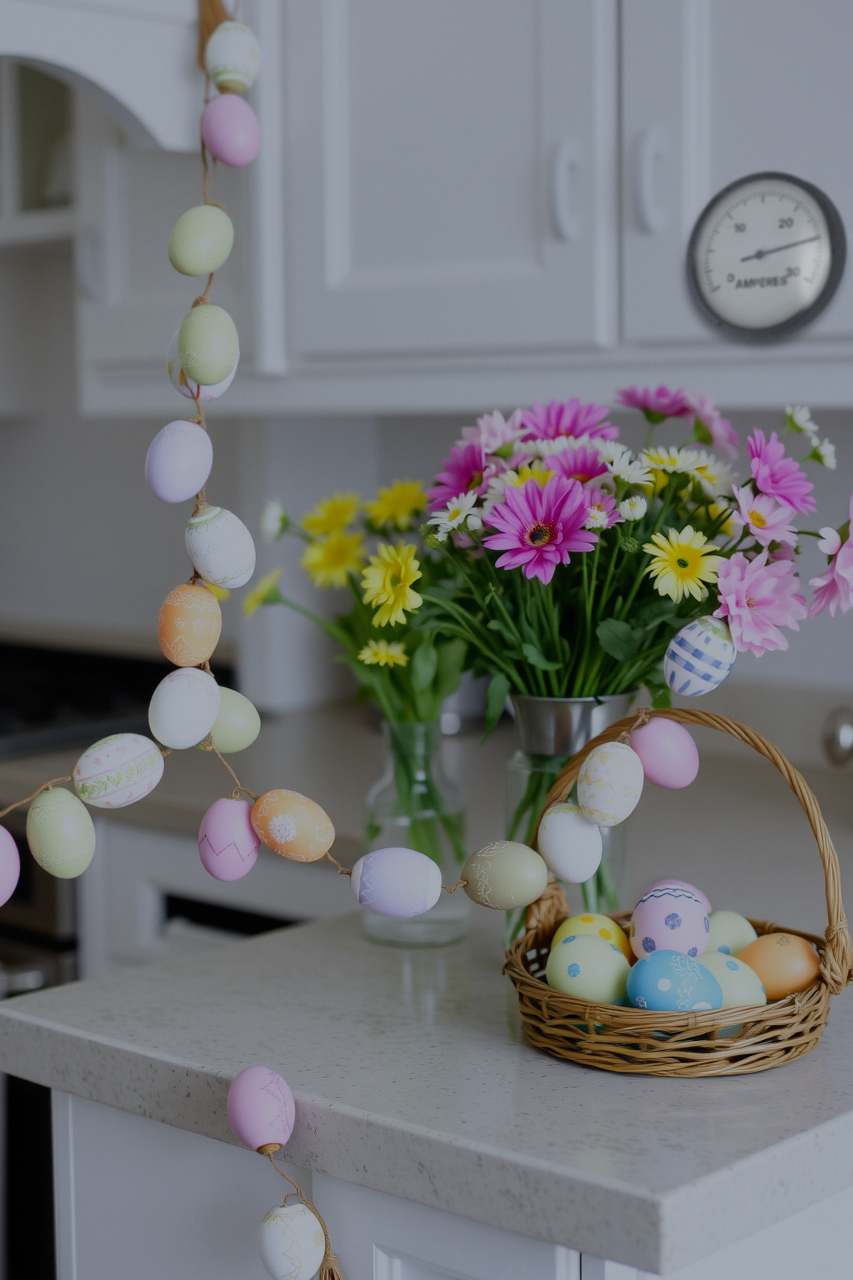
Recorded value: 25 A
